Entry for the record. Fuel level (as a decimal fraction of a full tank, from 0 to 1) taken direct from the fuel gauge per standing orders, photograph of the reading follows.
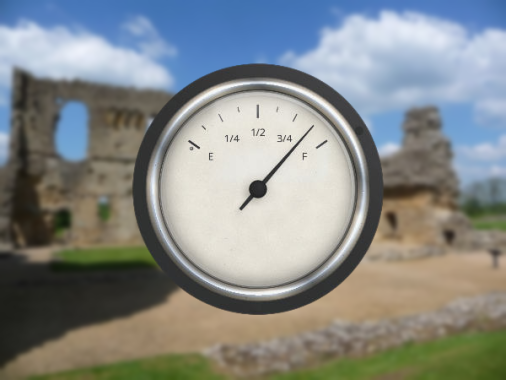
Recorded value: 0.875
